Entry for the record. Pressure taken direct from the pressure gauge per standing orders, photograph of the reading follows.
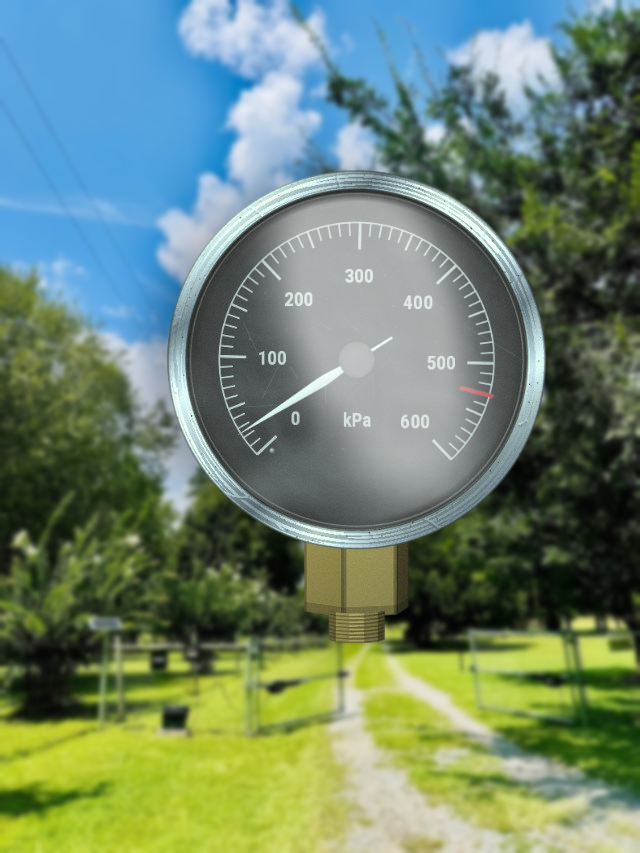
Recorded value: 25 kPa
